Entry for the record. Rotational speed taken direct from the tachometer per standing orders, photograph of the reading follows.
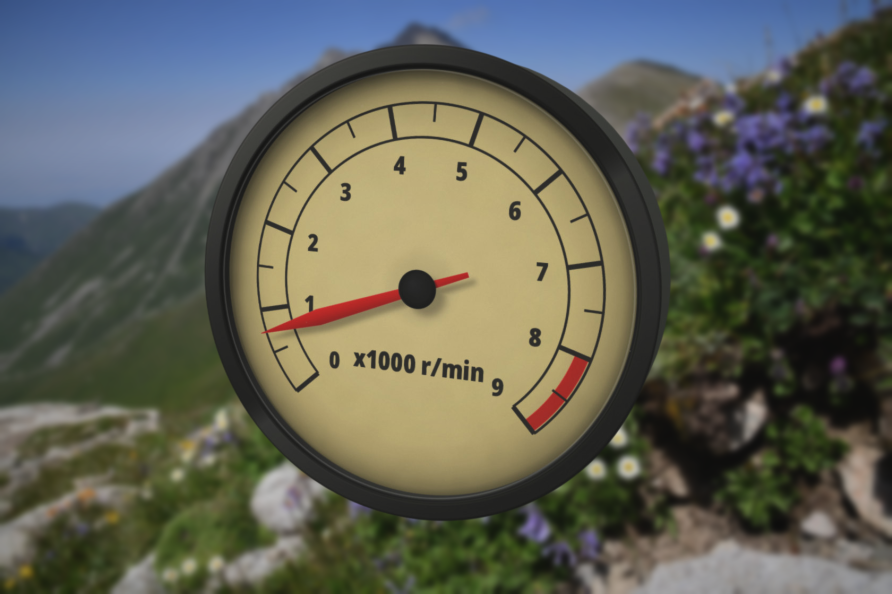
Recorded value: 750 rpm
